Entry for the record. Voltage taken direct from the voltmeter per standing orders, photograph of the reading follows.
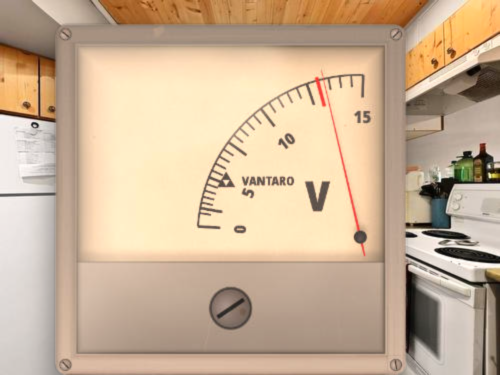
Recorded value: 13.25 V
